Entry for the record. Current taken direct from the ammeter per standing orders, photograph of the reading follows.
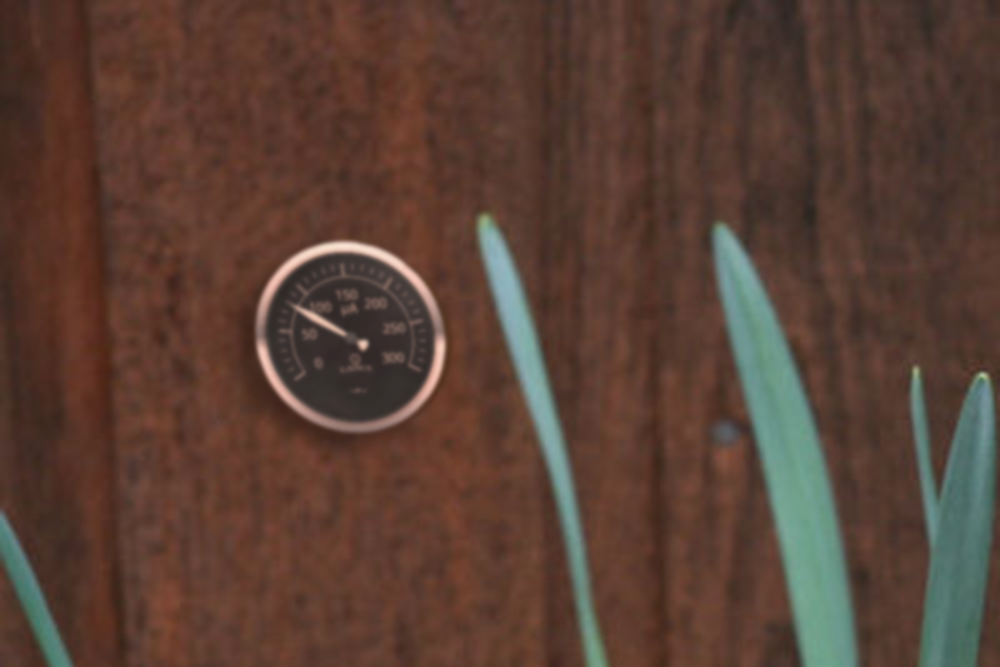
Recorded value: 80 µA
